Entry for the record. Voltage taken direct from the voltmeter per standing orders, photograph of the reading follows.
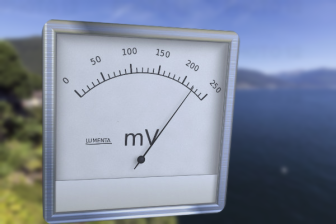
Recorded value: 220 mV
